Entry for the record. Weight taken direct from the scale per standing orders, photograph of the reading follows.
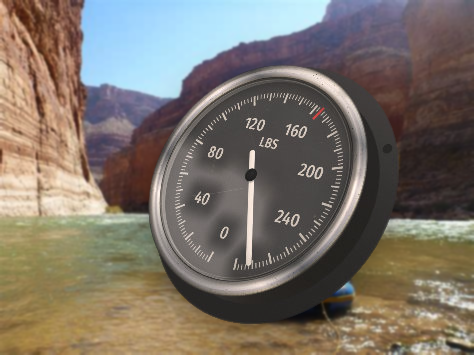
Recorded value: 270 lb
